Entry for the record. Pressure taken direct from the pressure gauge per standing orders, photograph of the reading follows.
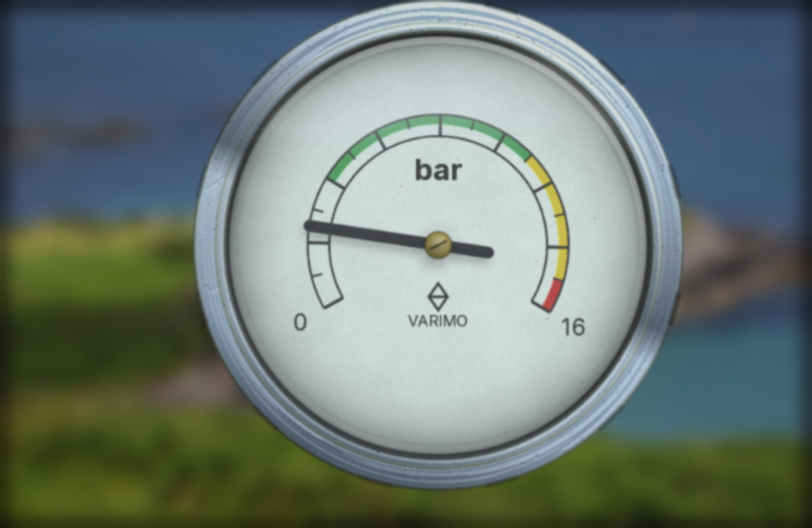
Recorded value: 2.5 bar
